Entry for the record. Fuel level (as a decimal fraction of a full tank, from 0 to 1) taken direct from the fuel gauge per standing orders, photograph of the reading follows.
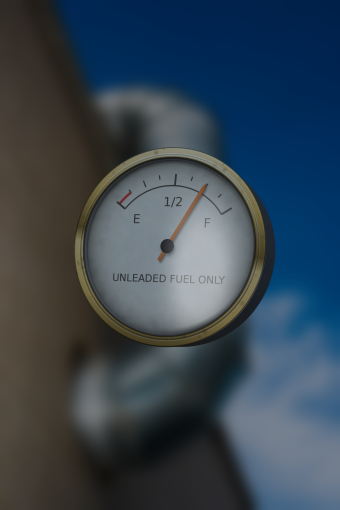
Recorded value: 0.75
